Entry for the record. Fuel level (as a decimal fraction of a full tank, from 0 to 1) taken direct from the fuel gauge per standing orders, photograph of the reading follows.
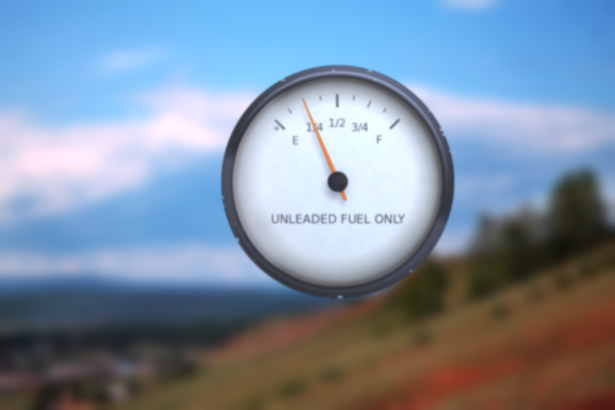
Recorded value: 0.25
